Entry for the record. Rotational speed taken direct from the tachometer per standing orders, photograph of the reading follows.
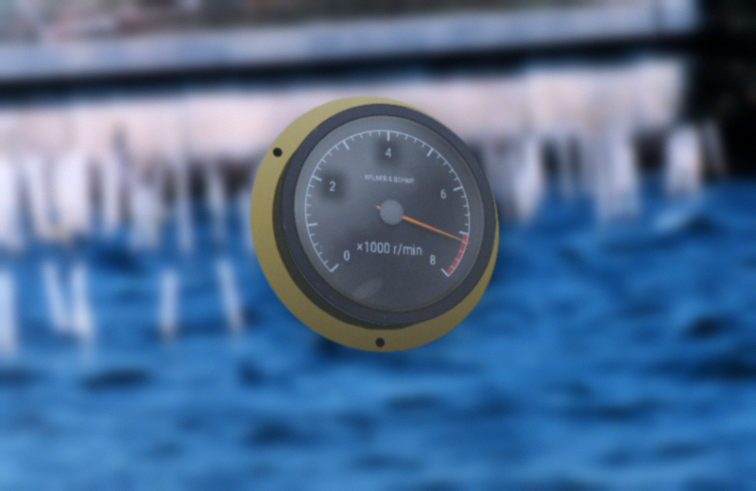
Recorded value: 7200 rpm
